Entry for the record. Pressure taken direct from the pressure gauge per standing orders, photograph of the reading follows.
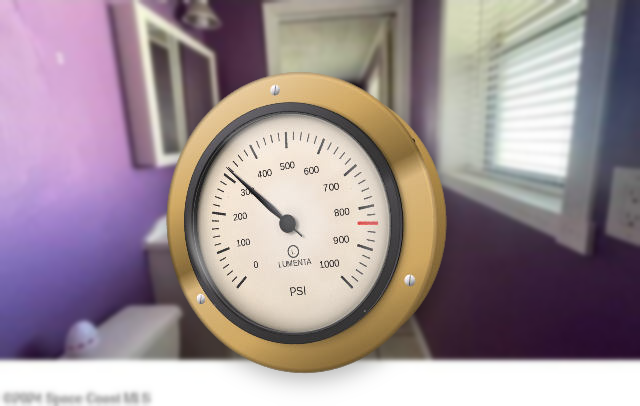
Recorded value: 320 psi
